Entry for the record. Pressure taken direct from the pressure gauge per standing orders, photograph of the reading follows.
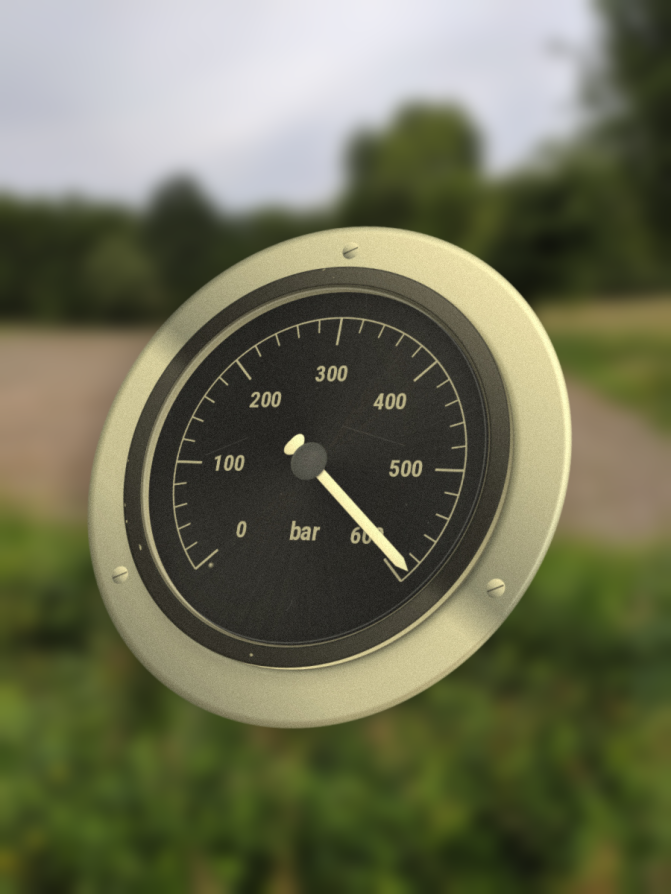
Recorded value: 590 bar
